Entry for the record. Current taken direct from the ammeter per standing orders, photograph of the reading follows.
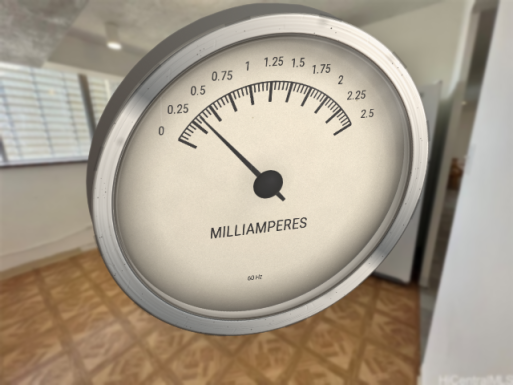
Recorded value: 0.35 mA
